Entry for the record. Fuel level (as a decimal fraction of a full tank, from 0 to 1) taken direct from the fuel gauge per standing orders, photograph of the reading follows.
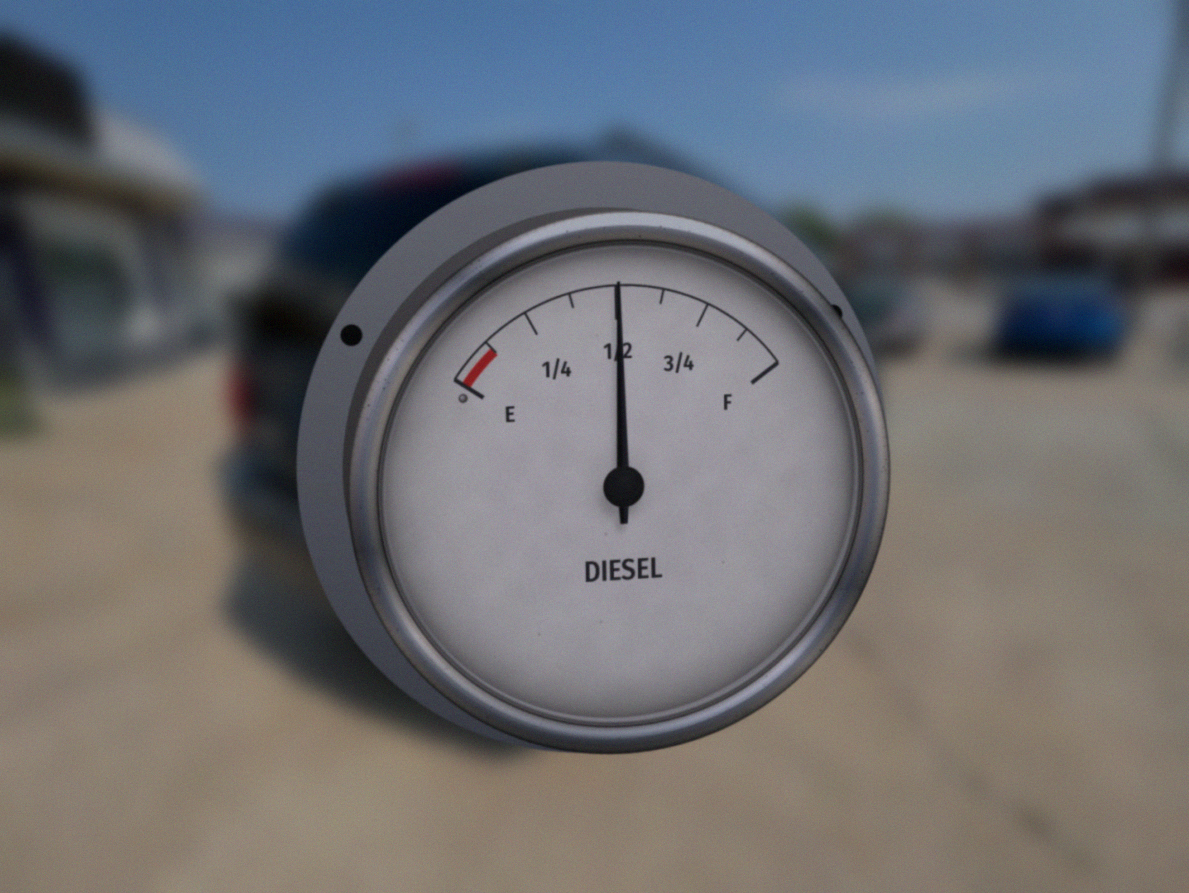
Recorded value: 0.5
